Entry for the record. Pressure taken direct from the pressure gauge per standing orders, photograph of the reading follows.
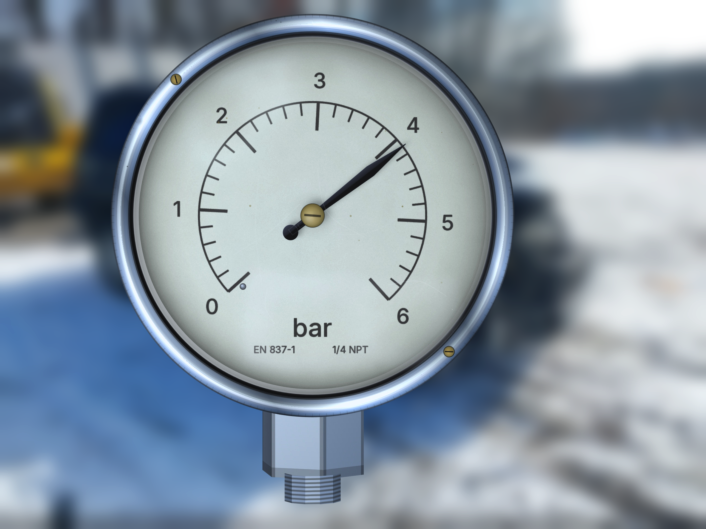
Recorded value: 4.1 bar
